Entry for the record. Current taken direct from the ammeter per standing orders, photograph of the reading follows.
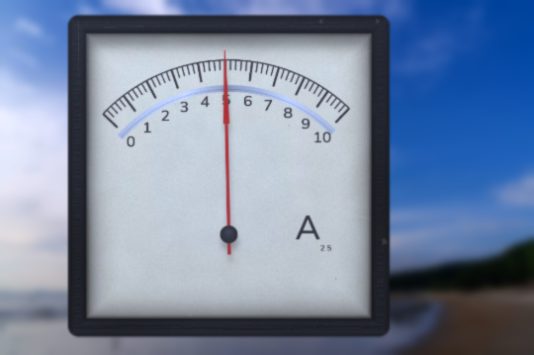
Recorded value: 5 A
